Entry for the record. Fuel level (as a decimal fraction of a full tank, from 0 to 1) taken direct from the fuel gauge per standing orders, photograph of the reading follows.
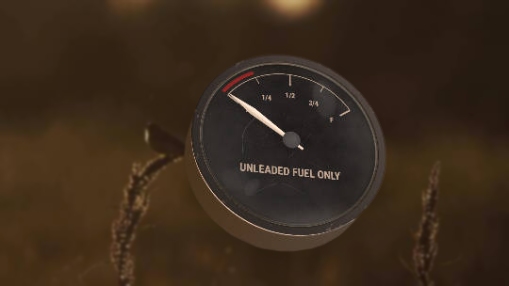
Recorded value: 0
